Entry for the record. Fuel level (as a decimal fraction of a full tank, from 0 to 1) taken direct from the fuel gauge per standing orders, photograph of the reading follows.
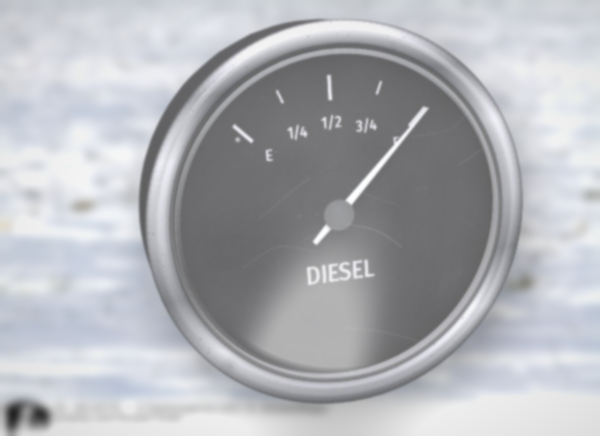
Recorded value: 1
